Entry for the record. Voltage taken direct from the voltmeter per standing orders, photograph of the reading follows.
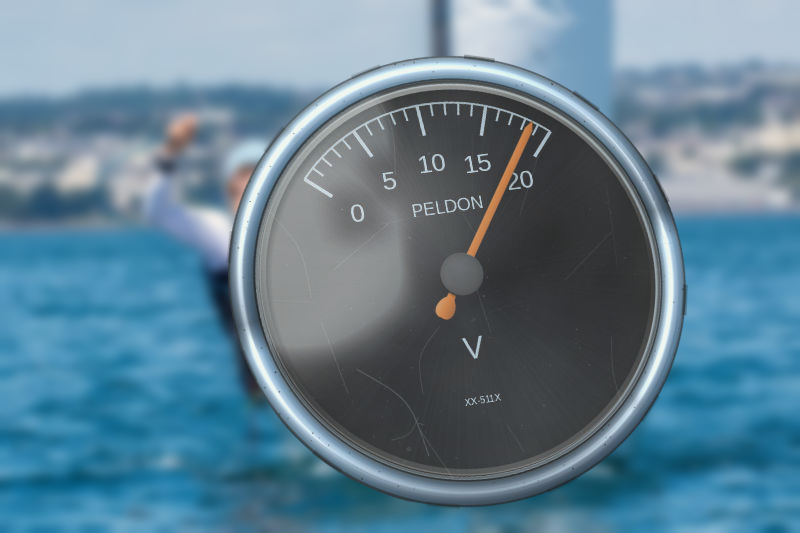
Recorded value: 18.5 V
